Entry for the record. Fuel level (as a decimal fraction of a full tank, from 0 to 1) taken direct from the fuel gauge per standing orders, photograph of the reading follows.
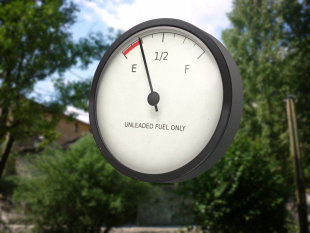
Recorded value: 0.25
